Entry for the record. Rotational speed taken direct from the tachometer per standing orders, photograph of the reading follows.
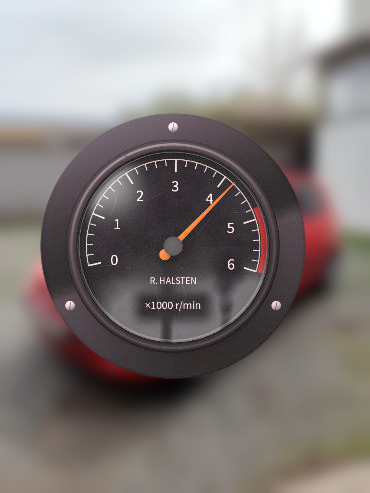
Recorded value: 4200 rpm
